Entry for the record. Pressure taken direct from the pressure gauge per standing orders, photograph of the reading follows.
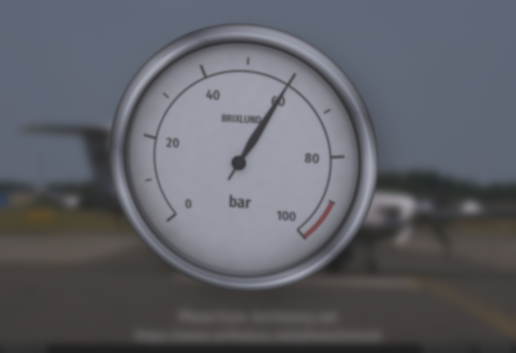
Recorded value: 60 bar
